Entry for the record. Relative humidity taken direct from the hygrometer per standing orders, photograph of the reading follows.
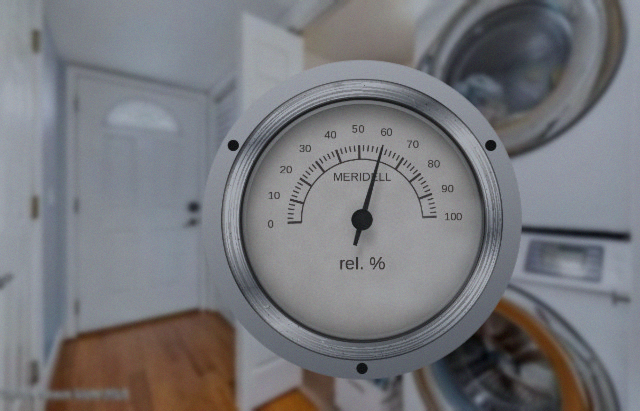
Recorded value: 60 %
